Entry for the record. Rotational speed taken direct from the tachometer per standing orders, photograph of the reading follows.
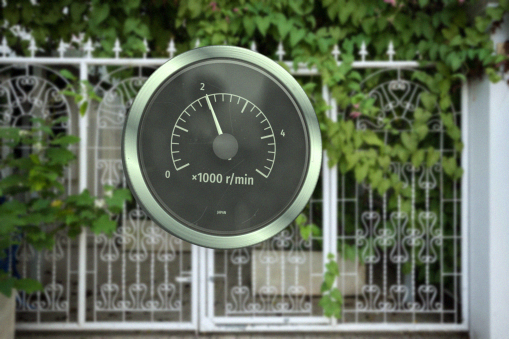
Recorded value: 2000 rpm
